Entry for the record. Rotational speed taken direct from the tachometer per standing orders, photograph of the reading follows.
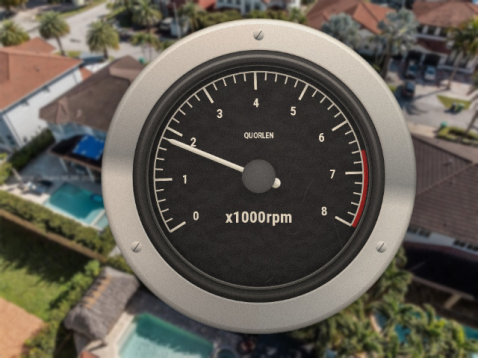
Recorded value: 1800 rpm
